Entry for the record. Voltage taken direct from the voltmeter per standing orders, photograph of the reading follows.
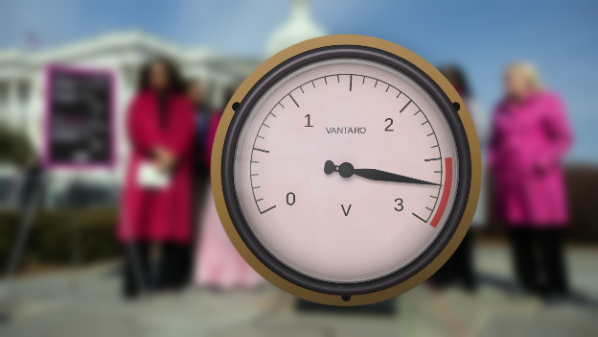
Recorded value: 2.7 V
